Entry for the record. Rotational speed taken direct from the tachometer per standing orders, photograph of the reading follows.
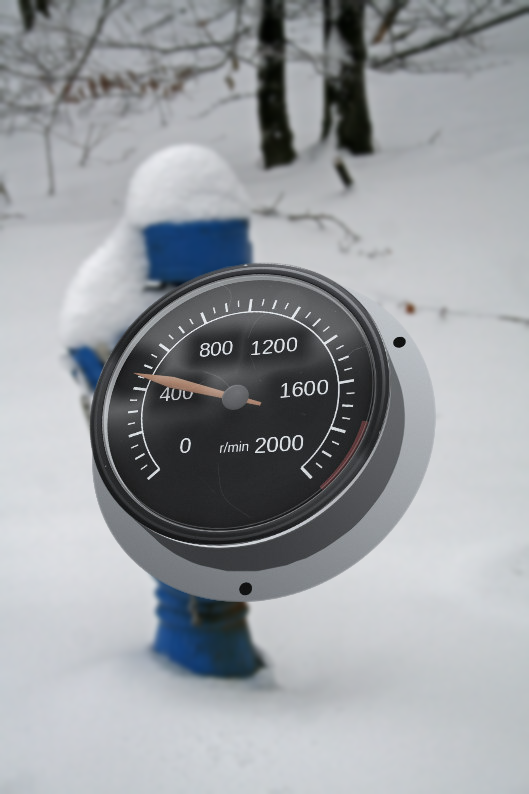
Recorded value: 450 rpm
